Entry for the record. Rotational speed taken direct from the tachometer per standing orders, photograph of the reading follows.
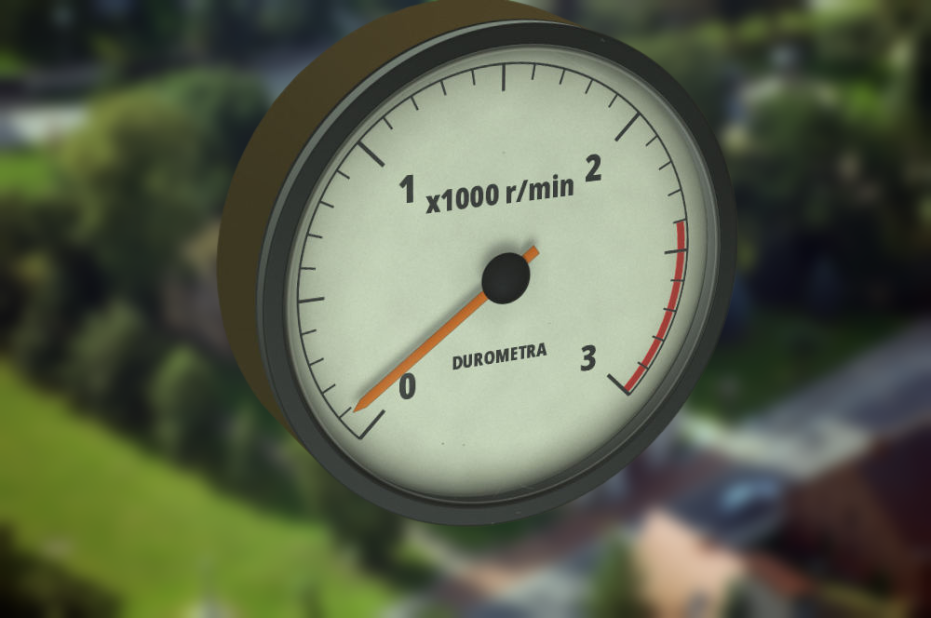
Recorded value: 100 rpm
